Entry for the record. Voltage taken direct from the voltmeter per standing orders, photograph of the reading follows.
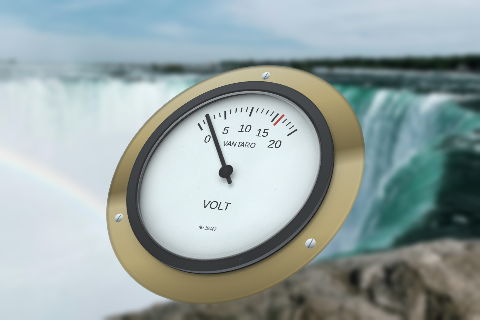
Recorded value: 2 V
